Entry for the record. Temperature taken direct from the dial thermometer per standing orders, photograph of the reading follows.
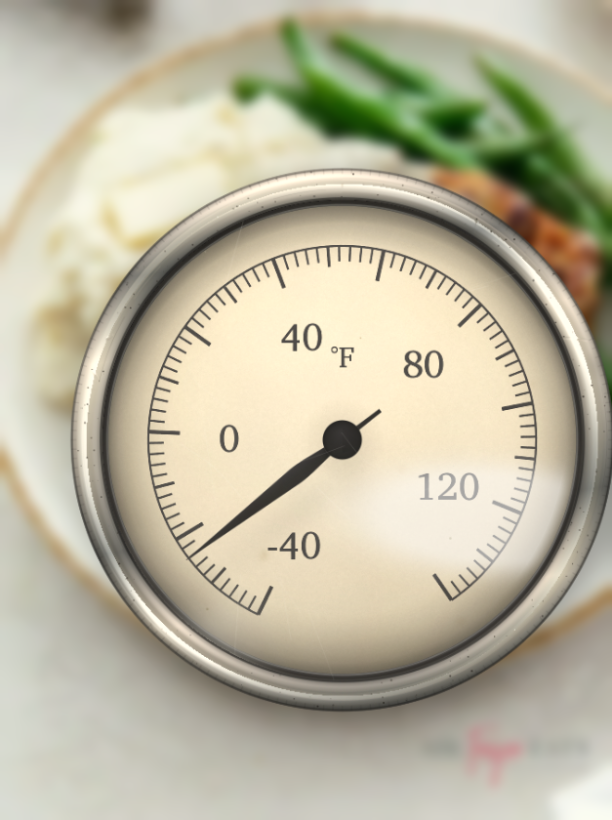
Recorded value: -24 °F
